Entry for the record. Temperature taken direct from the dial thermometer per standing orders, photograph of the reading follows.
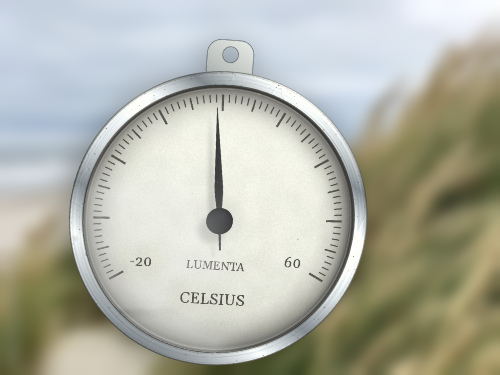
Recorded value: 19 °C
